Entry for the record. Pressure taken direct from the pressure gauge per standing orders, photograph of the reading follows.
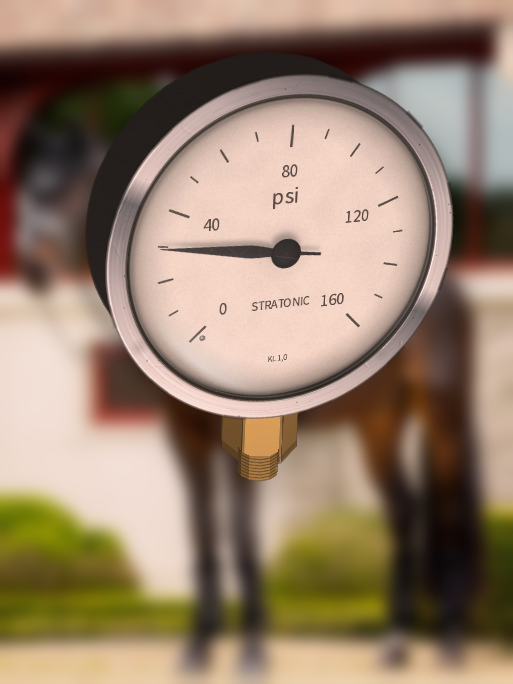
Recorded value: 30 psi
